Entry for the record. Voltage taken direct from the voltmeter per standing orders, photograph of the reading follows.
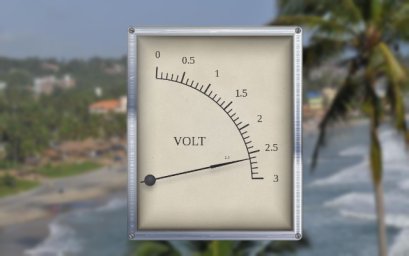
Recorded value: 2.6 V
